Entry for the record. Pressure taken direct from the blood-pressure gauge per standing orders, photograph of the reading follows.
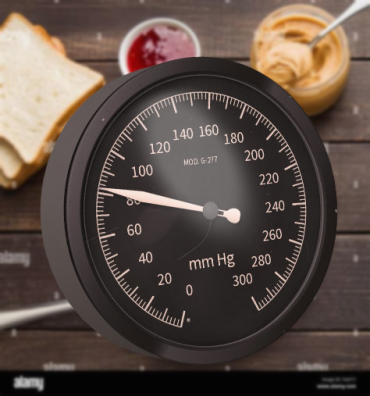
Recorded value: 82 mmHg
